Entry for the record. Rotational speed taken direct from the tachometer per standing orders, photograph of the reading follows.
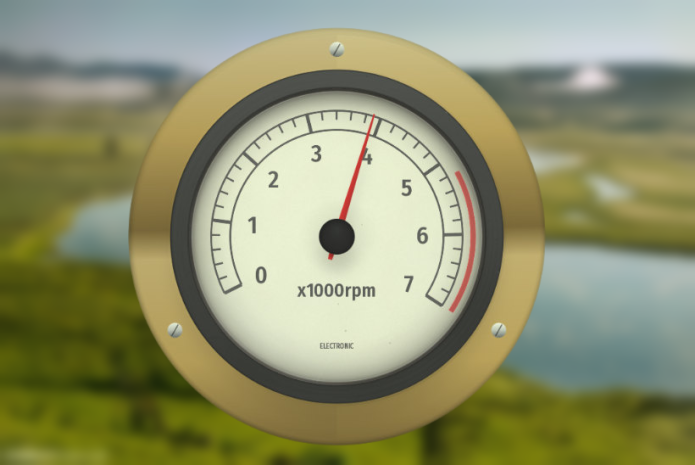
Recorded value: 3900 rpm
